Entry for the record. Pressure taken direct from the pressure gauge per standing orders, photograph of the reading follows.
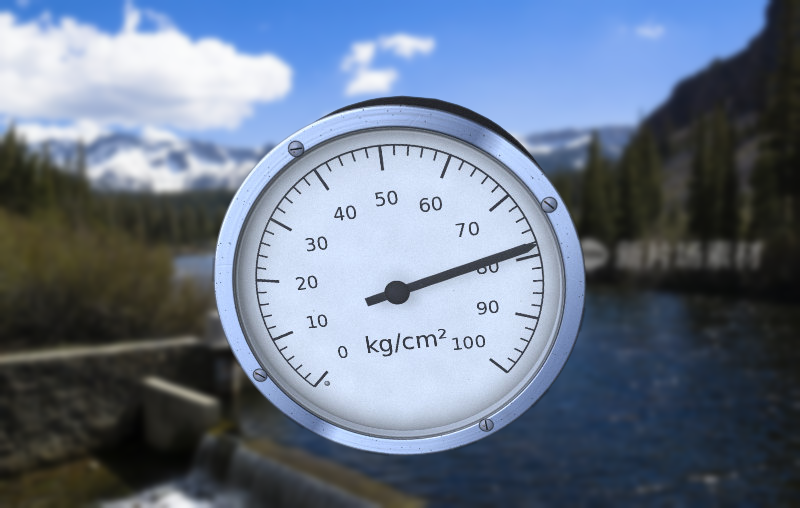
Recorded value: 78 kg/cm²
